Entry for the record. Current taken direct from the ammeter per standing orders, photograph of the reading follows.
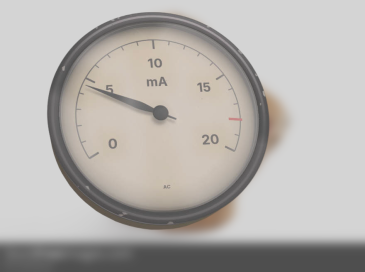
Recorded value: 4.5 mA
